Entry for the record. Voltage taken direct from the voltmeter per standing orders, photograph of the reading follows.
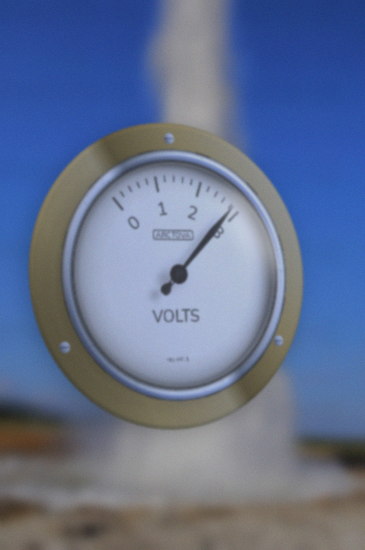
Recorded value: 2.8 V
